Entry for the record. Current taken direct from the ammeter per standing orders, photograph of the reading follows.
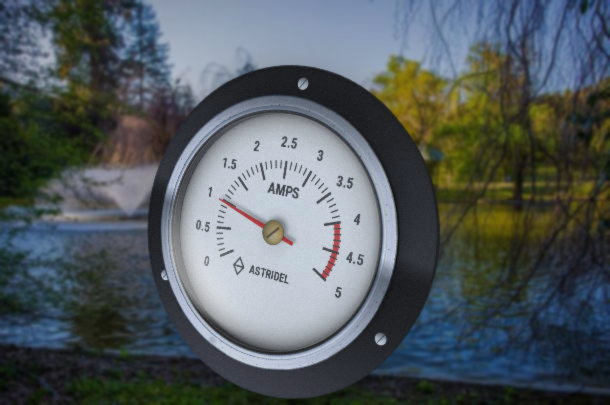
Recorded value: 1 A
